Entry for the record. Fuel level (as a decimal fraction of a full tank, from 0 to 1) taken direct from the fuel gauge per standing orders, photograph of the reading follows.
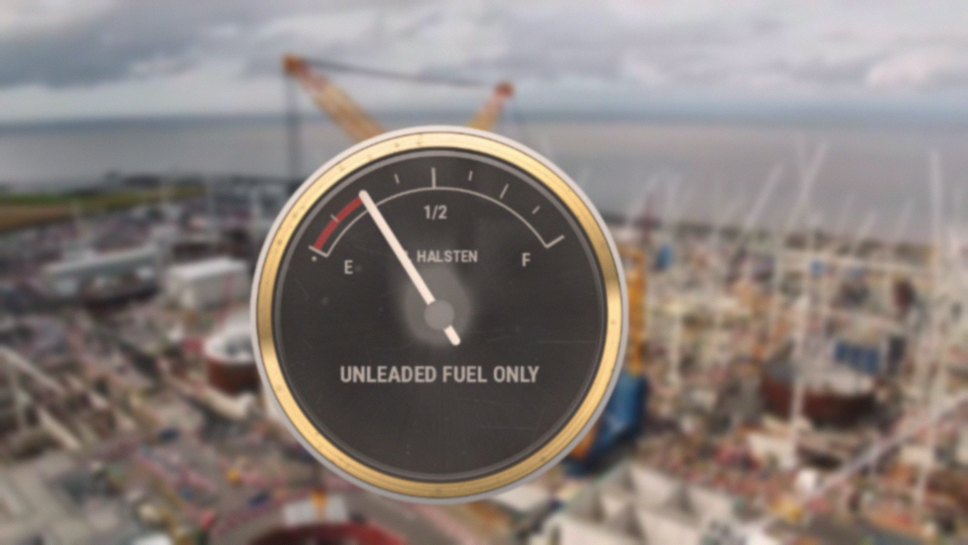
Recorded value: 0.25
